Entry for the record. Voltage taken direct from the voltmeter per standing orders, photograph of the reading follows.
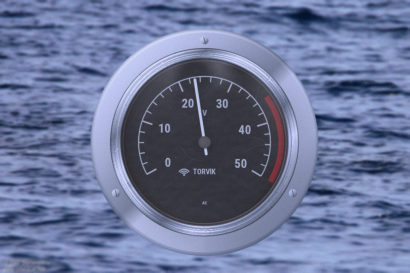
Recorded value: 23 V
